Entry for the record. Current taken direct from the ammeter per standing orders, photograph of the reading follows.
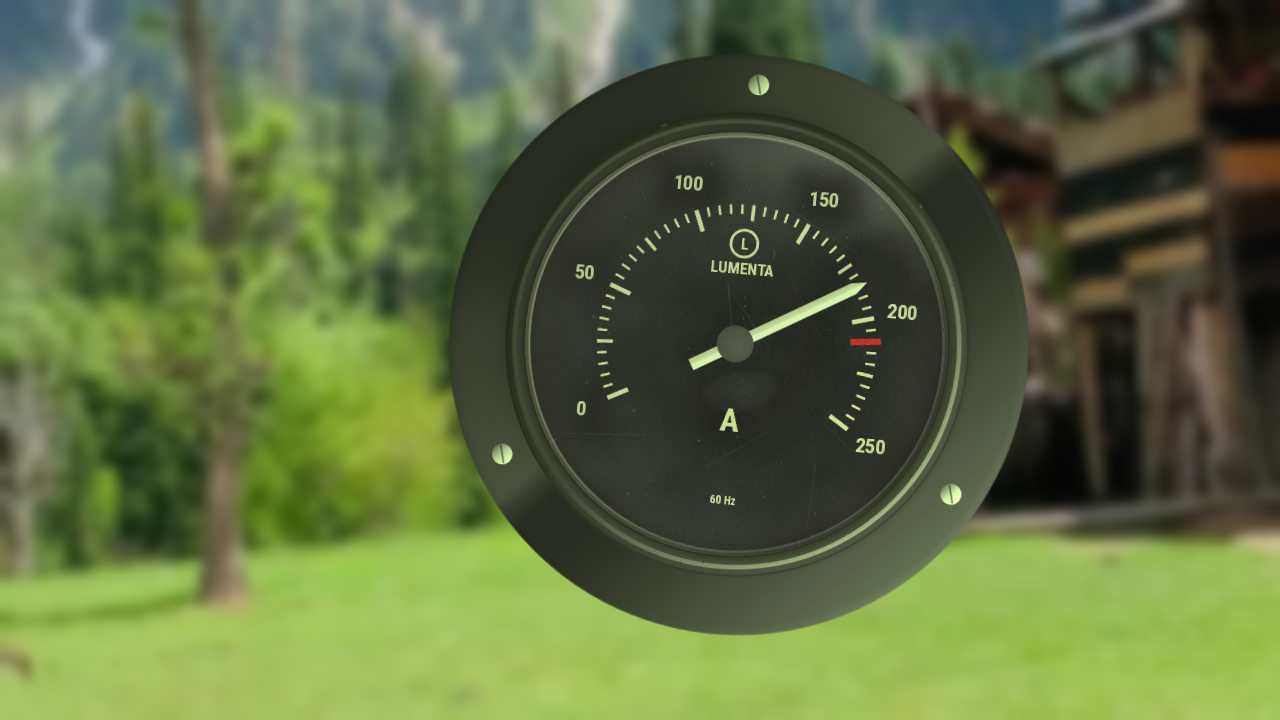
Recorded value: 185 A
